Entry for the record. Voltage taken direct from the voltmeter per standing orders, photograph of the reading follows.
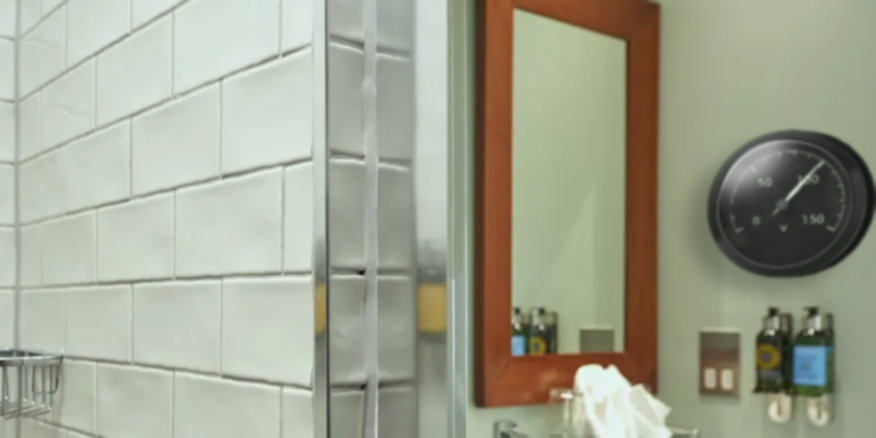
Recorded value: 100 V
